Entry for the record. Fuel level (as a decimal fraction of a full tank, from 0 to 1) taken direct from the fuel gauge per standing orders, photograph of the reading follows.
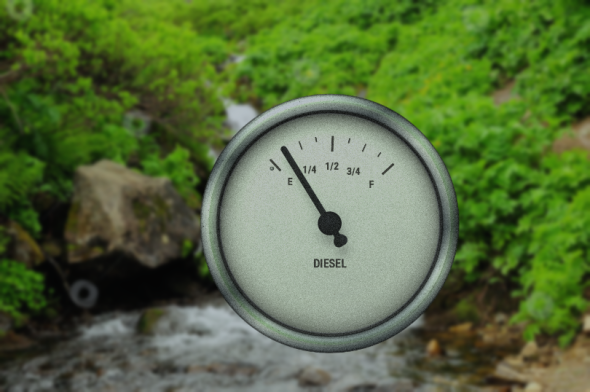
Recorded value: 0.125
